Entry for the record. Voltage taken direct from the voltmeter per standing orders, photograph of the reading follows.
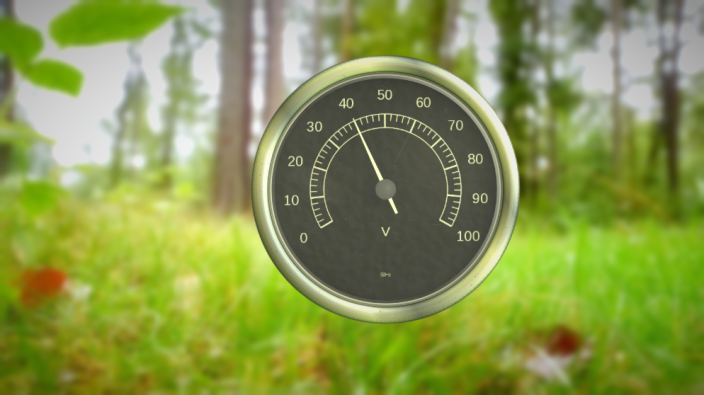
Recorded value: 40 V
